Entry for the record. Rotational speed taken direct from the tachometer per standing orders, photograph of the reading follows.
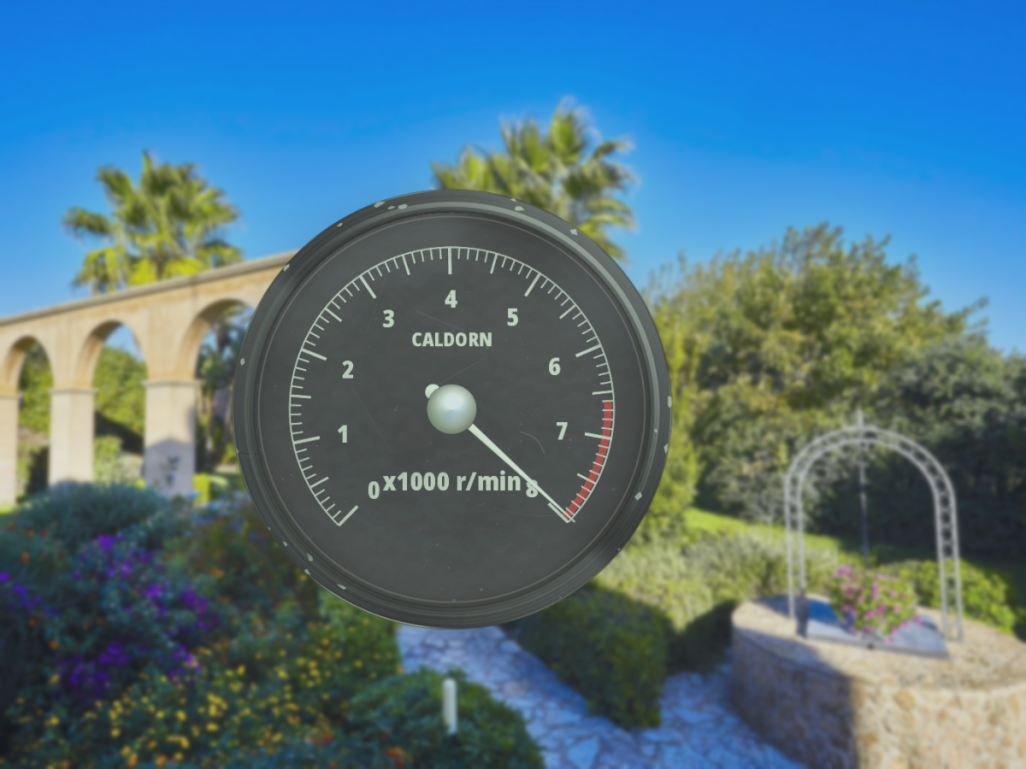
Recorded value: 7950 rpm
